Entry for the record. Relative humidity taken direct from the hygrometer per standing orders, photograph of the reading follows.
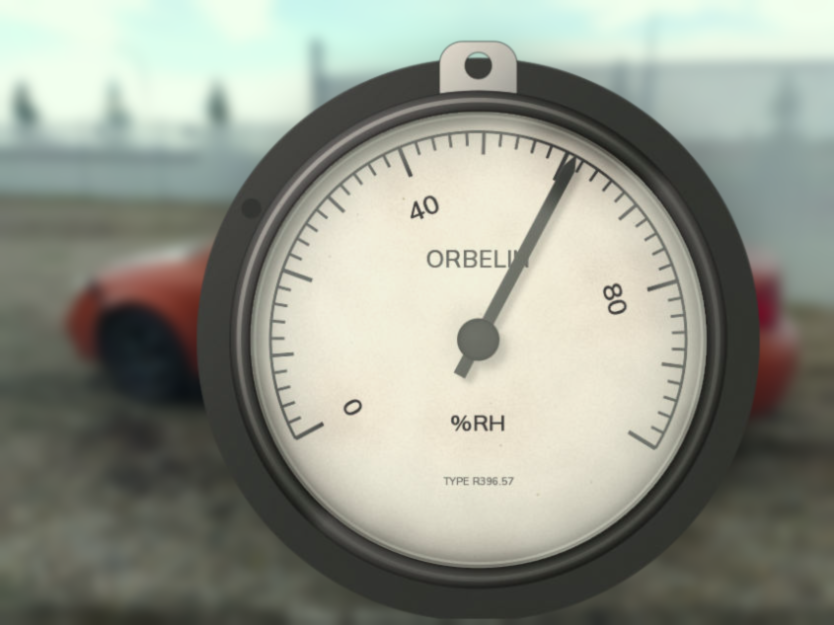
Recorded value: 61 %
